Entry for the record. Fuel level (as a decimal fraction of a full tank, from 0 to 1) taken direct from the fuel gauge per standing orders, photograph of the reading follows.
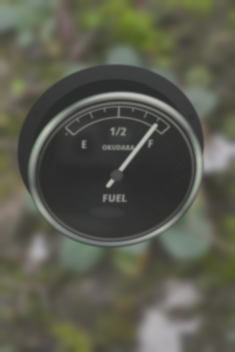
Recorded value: 0.875
